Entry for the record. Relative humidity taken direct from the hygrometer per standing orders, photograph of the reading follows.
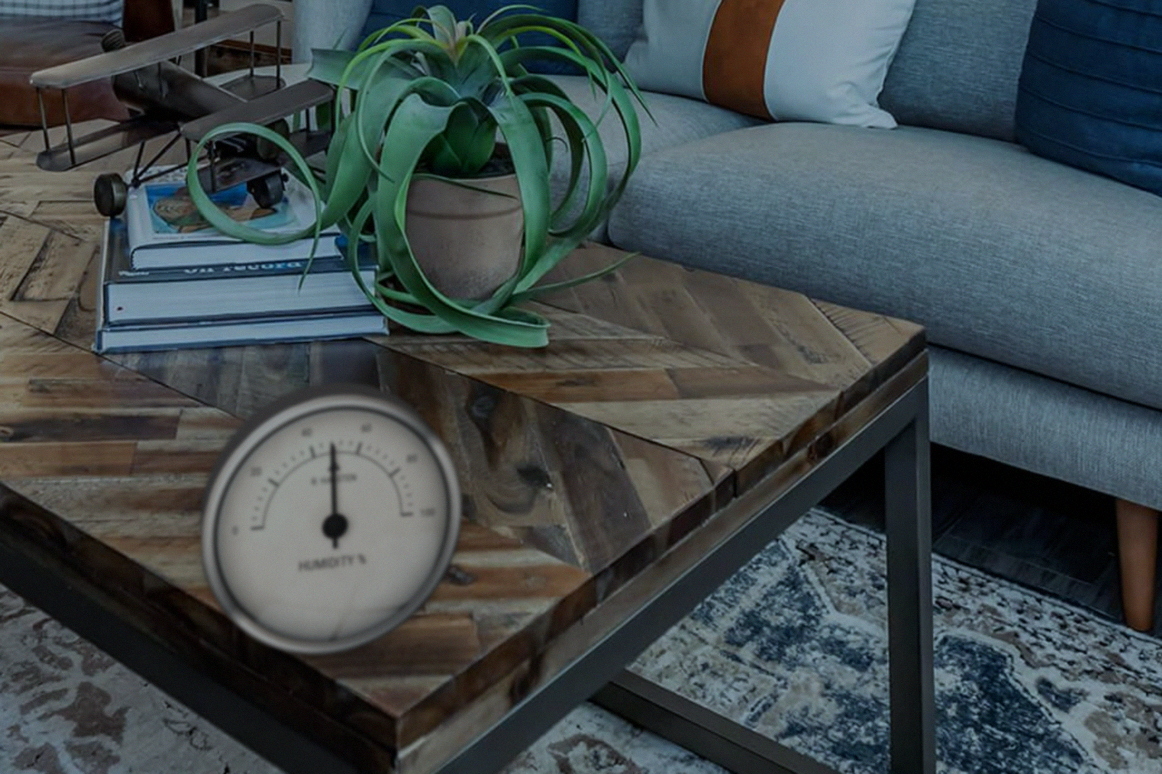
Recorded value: 48 %
